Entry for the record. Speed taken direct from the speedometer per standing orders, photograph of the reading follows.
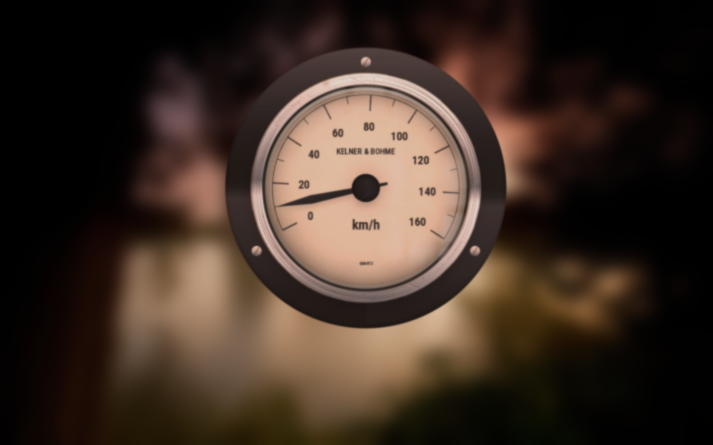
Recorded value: 10 km/h
